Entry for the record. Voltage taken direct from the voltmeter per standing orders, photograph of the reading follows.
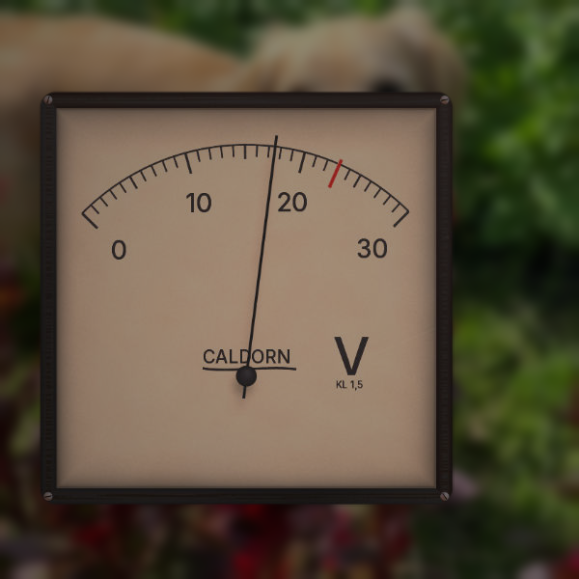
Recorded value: 17.5 V
